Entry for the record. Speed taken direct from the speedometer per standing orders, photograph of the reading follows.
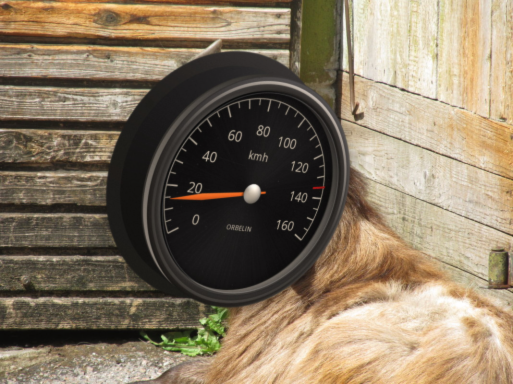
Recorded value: 15 km/h
